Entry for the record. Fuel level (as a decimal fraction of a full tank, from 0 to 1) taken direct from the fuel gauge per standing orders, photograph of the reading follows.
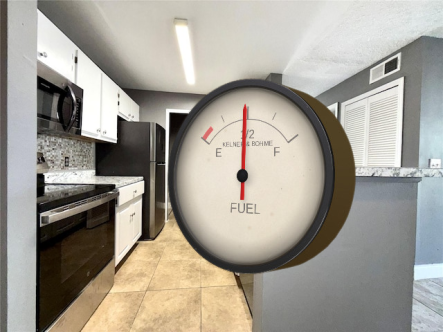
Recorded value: 0.5
